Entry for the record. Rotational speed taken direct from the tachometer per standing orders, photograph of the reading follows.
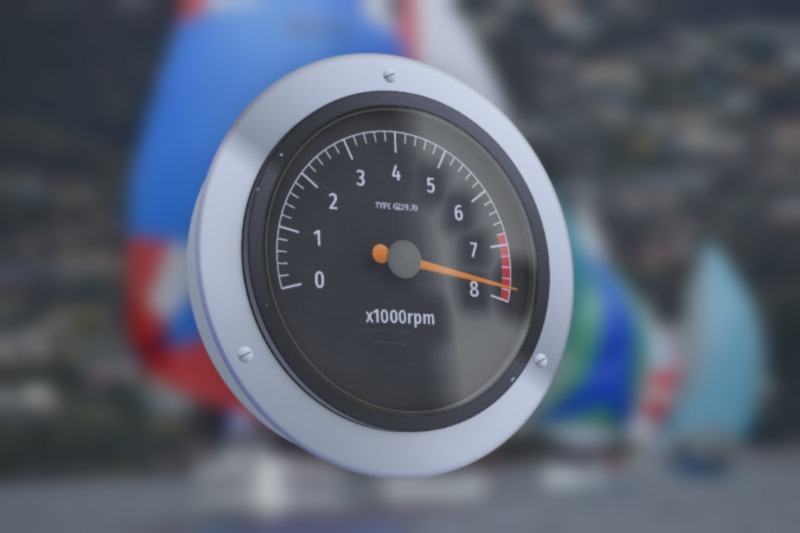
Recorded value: 7800 rpm
